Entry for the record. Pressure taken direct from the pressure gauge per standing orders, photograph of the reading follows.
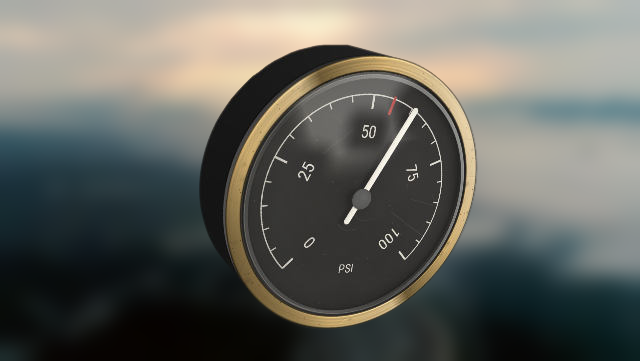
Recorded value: 60 psi
